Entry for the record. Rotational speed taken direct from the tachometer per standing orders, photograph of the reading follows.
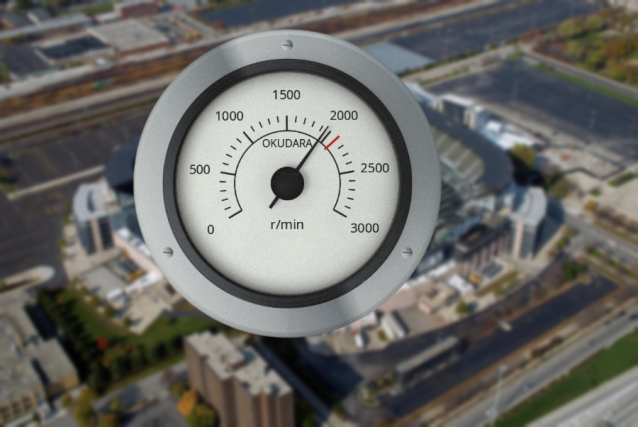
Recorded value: 1950 rpm
